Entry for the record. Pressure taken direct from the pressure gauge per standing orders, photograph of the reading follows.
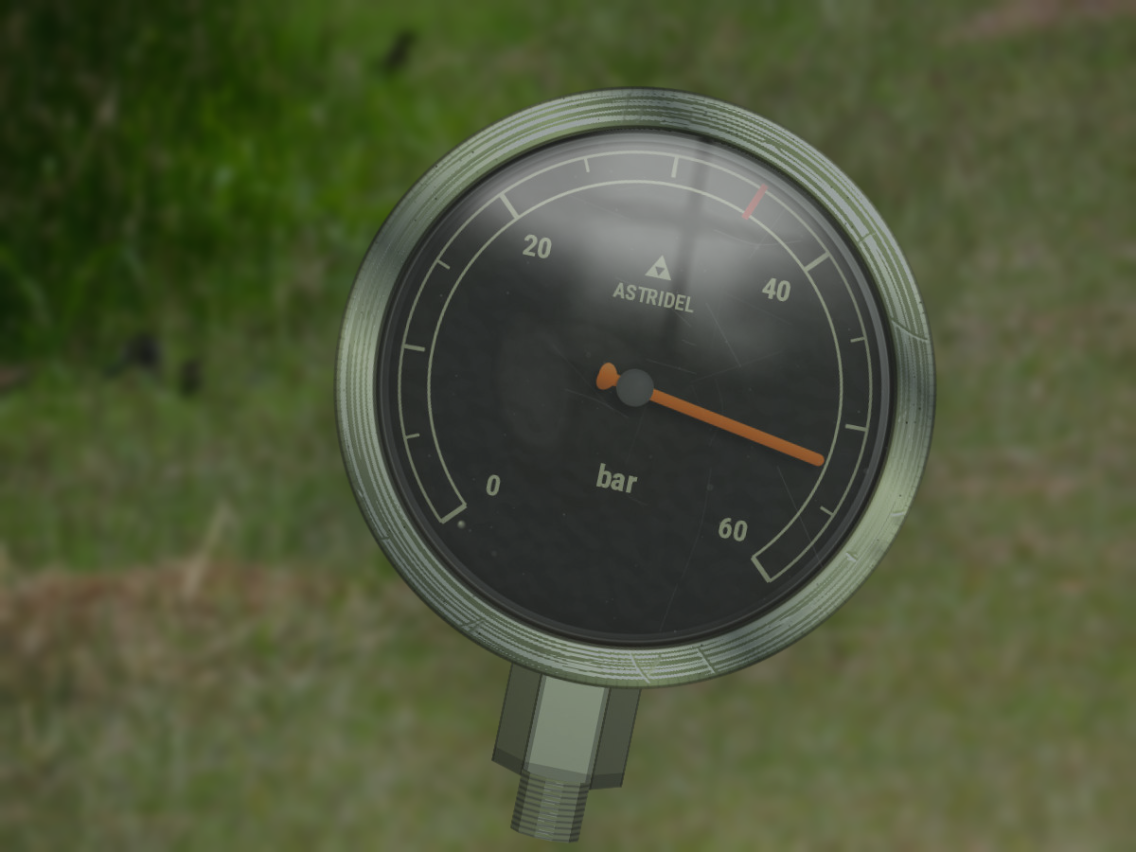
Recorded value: 52.5 bar
